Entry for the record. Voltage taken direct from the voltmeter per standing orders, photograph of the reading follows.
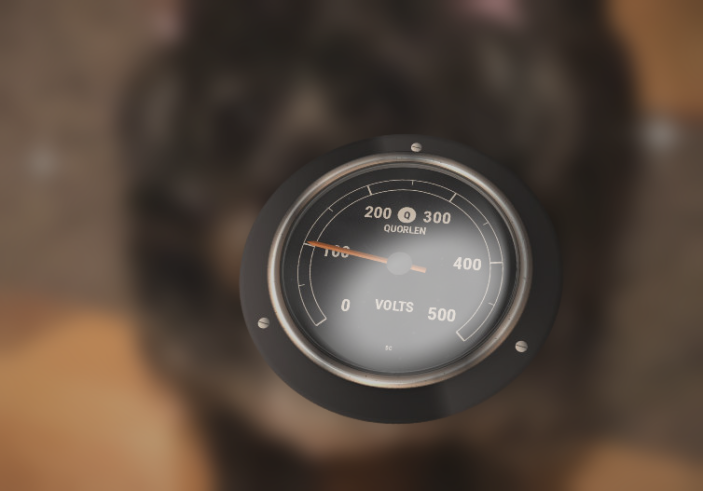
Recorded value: 100 V
